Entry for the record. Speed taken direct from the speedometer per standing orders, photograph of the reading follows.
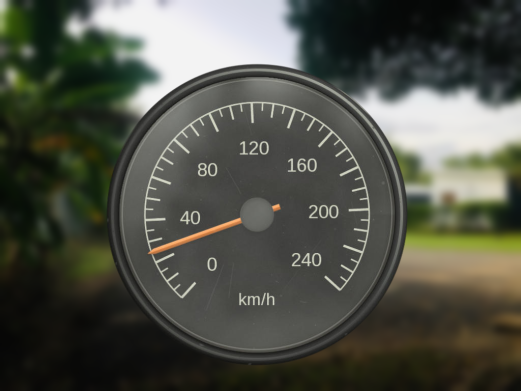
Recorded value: 25 km/h
